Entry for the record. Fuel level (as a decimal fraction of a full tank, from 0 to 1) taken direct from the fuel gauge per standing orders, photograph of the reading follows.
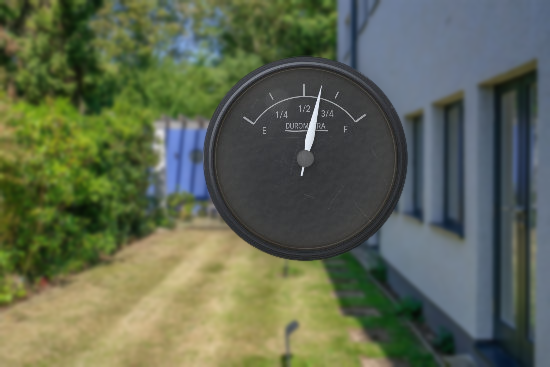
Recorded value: 0.625
